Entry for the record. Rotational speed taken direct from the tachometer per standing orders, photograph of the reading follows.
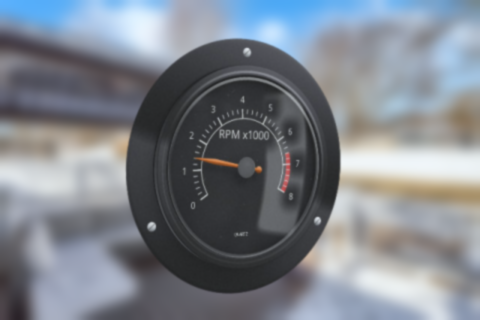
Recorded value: 1400 rpm
